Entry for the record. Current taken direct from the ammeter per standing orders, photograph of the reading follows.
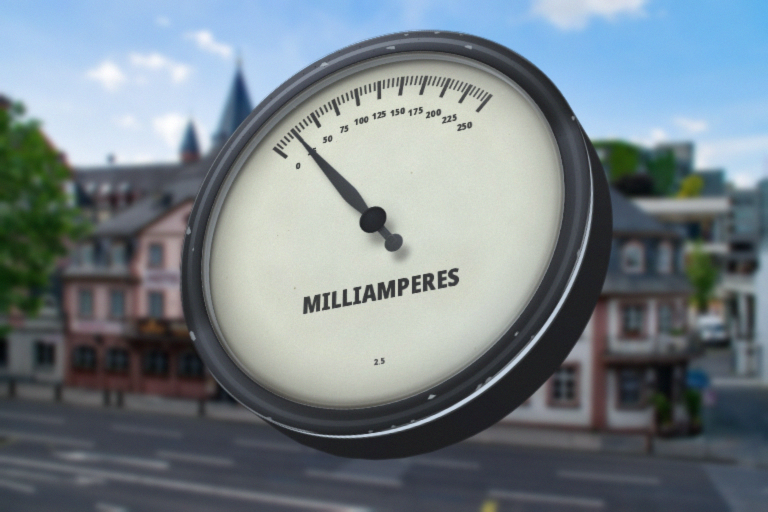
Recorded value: 25 mA
